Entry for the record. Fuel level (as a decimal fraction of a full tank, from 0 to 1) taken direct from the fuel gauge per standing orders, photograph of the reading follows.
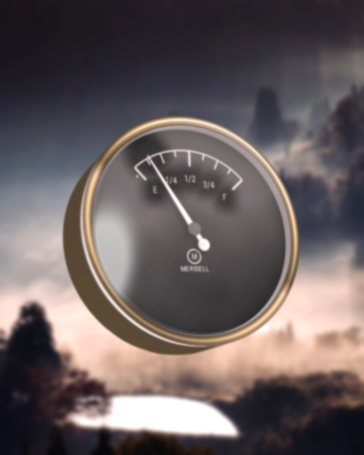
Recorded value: 0.125
